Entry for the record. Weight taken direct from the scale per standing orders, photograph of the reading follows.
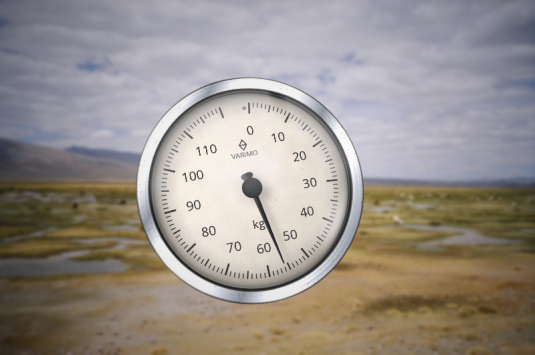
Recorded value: 56 kg
